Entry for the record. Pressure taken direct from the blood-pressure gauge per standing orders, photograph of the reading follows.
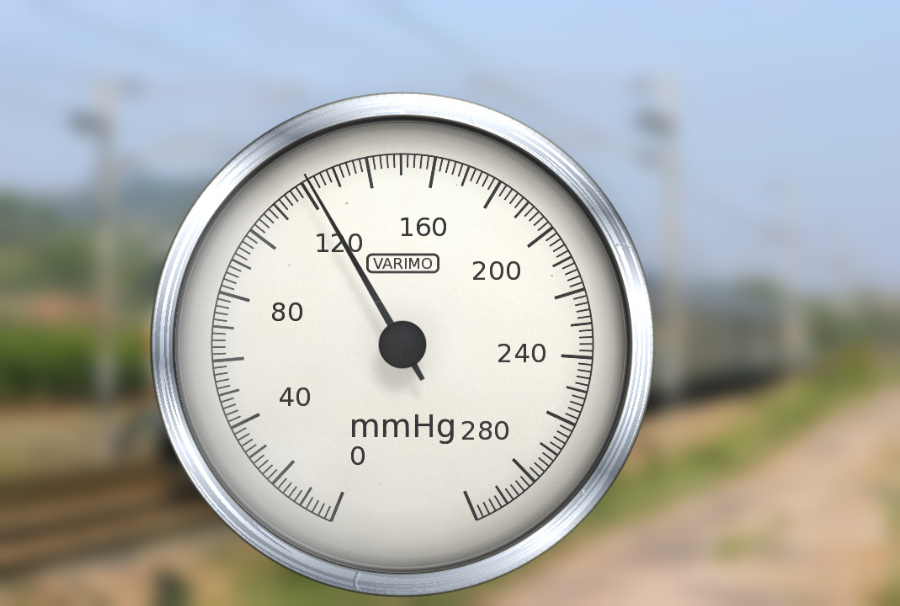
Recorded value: 122 mmHg
